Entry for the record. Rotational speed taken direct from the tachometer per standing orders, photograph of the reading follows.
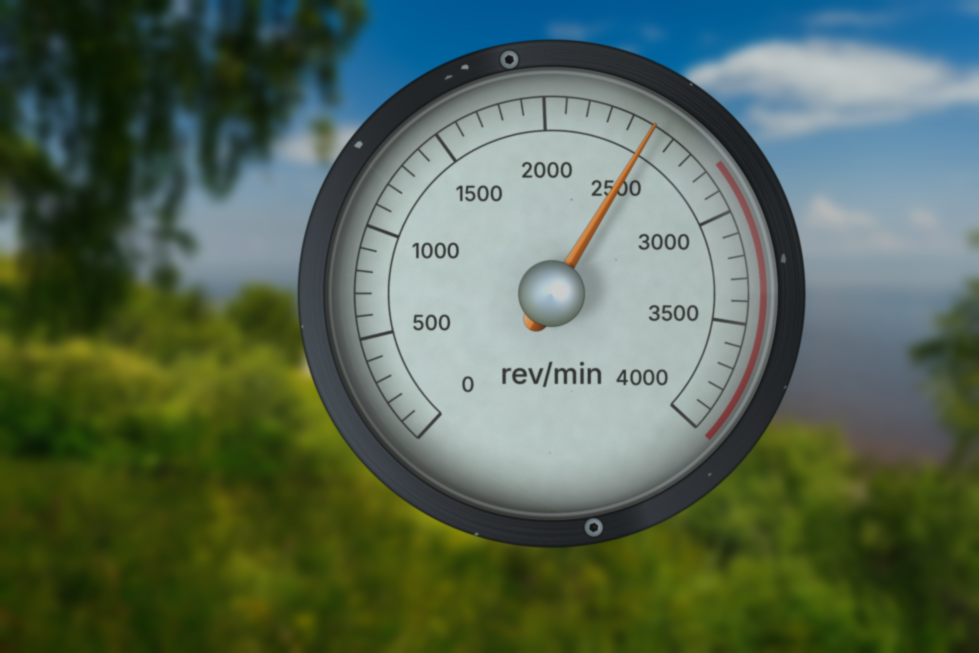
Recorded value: 2500 rpm
